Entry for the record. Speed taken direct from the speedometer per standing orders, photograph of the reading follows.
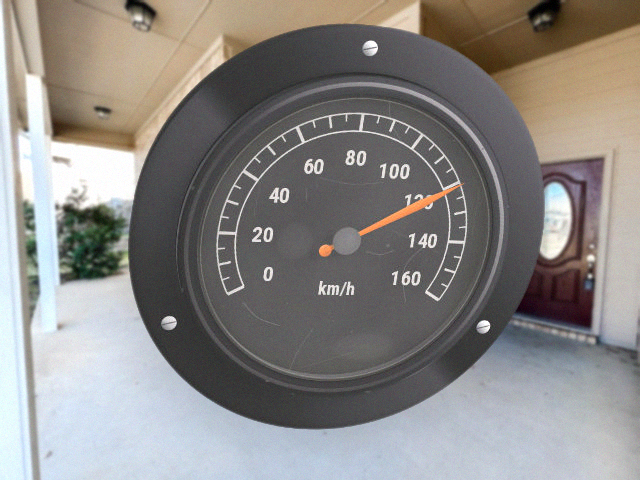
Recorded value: 120 km/h
